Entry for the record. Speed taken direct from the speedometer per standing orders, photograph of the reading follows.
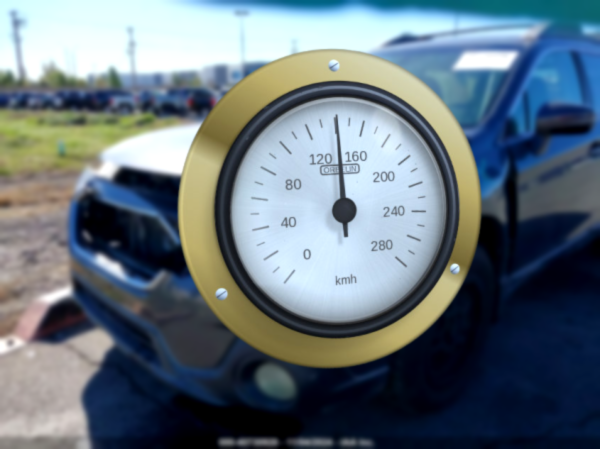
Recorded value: 140 km/h
